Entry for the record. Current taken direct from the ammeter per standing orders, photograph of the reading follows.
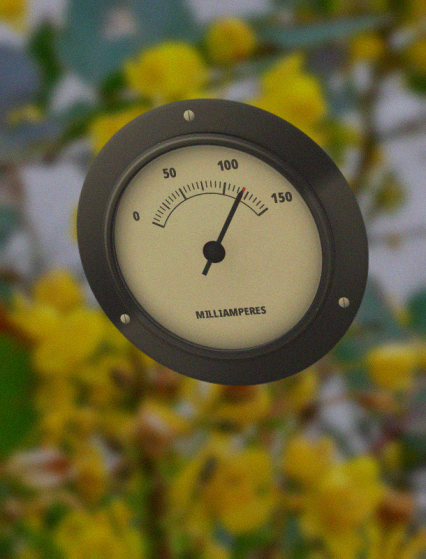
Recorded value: 120 mA
